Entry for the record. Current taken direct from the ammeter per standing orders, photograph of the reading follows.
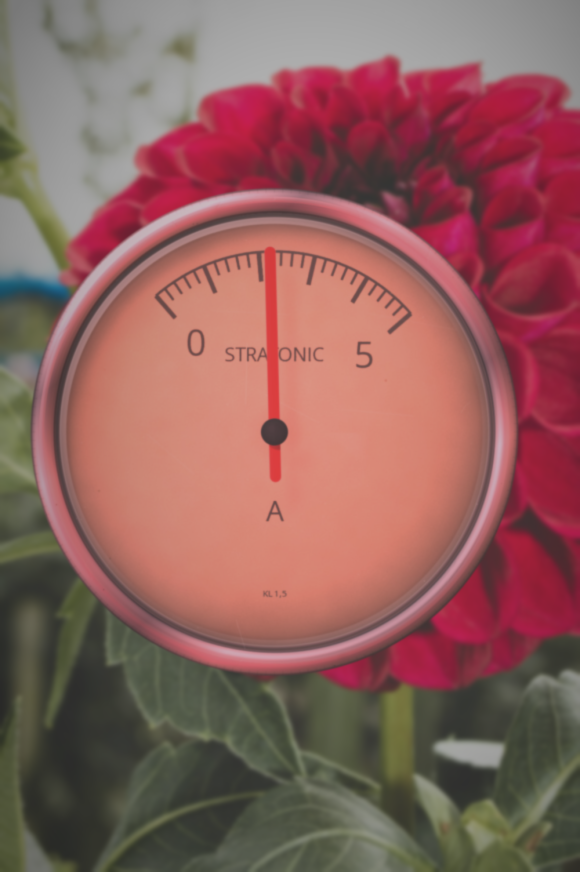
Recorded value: 2.2 A
